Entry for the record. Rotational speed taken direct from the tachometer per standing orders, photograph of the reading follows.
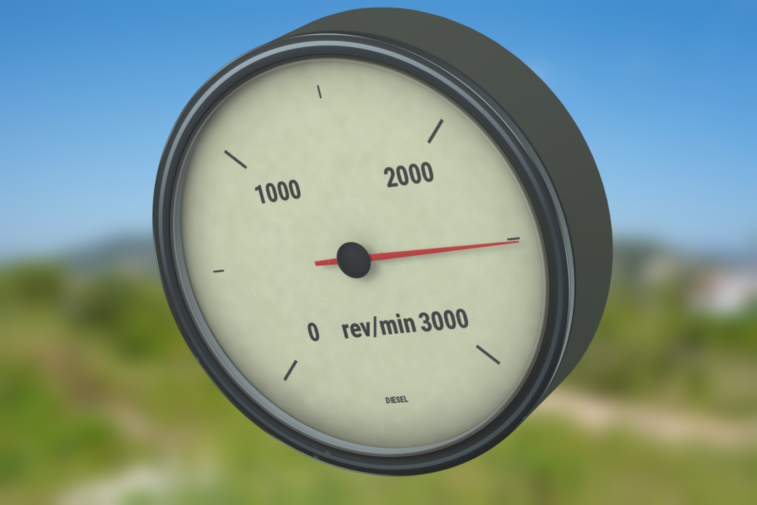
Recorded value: 2500 rpm
